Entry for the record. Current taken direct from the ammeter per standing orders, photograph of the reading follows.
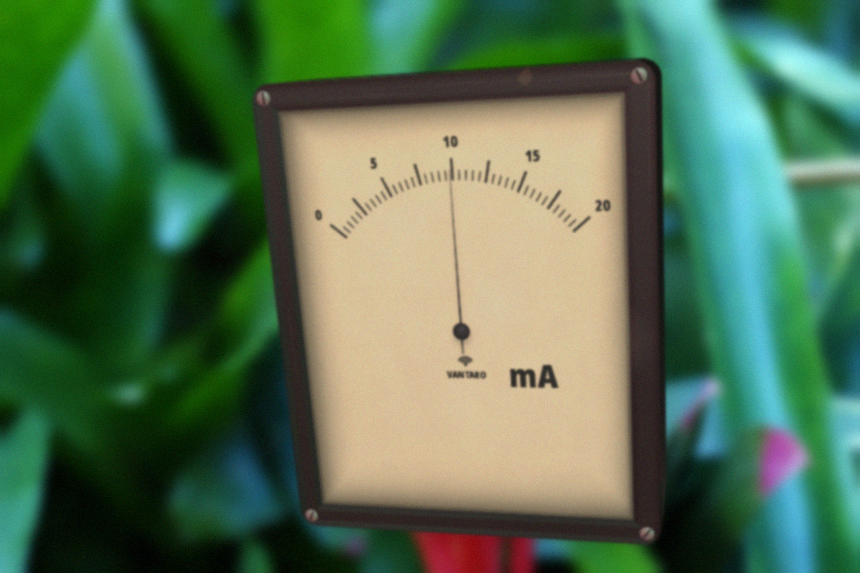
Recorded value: 10 mA
